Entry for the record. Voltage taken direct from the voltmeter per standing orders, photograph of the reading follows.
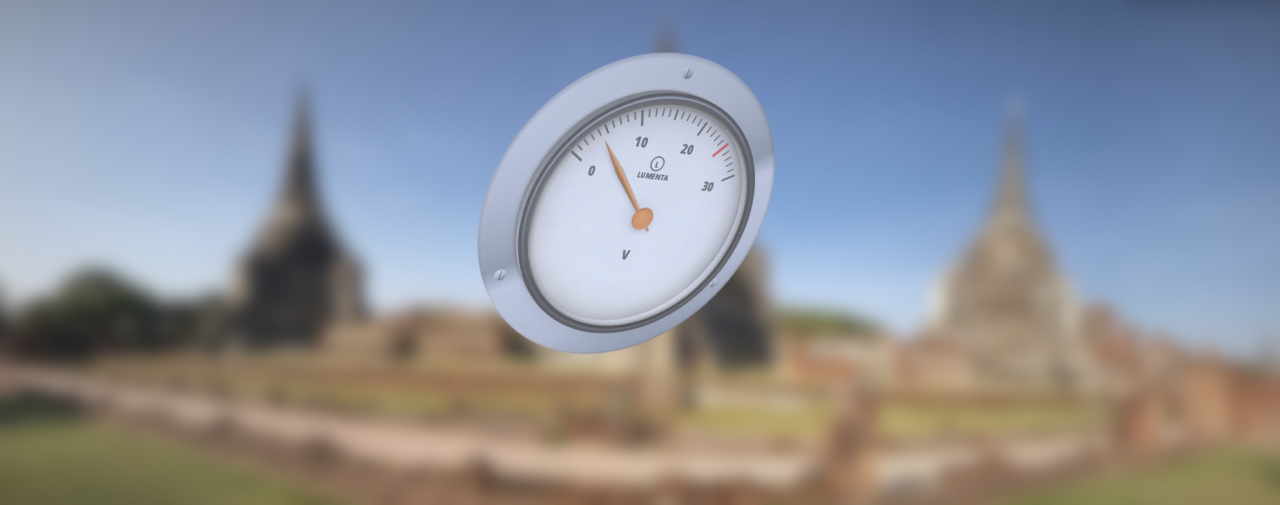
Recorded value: 4 V
